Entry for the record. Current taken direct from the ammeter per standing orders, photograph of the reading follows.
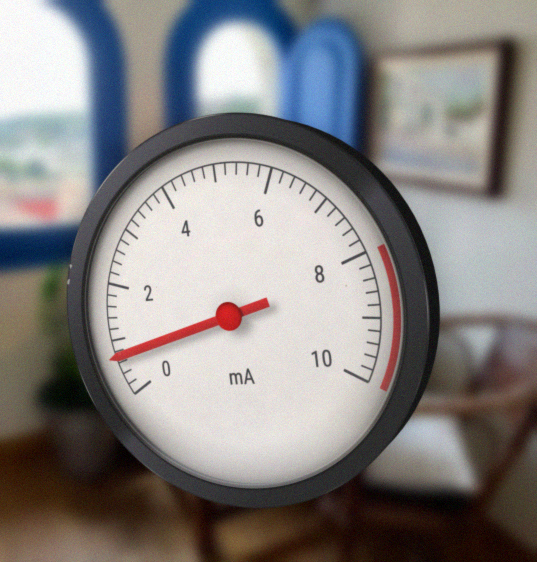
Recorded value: 0.7 mA
